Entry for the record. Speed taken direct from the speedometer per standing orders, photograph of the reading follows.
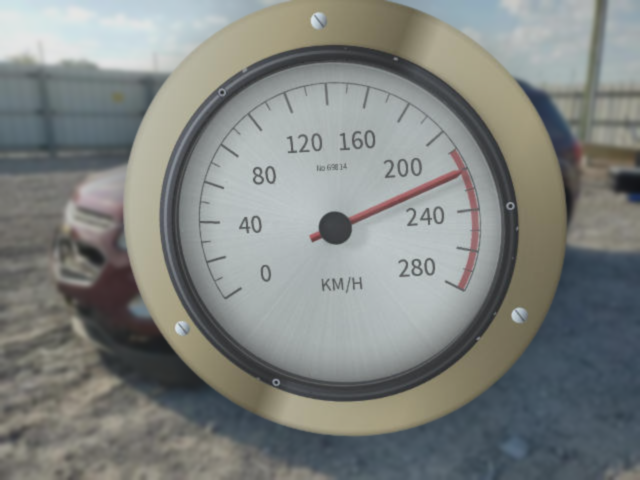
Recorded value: 220 km/h
